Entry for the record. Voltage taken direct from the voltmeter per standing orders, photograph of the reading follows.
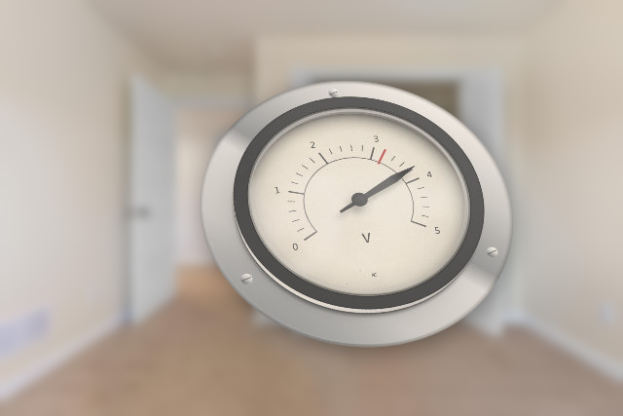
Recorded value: 3.8 V
